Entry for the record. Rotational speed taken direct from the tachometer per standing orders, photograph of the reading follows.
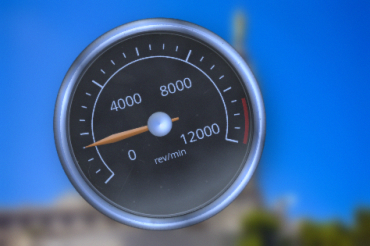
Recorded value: 1500 rpm
